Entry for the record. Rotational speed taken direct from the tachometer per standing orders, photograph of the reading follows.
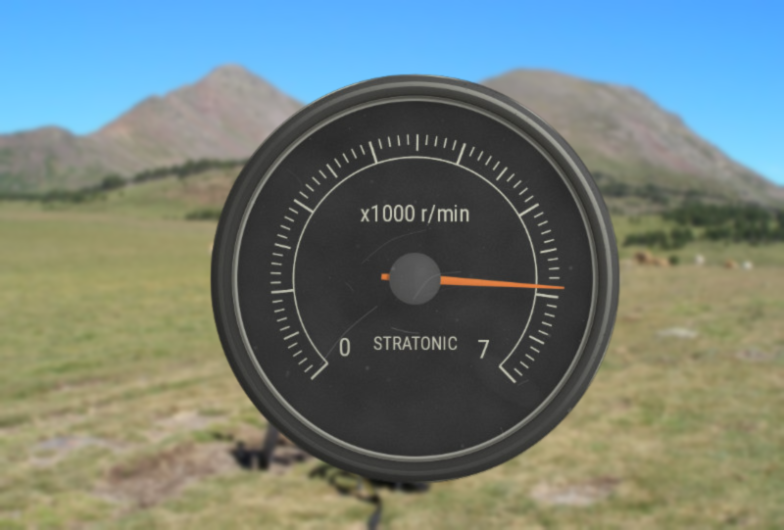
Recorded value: 5900 rpm
